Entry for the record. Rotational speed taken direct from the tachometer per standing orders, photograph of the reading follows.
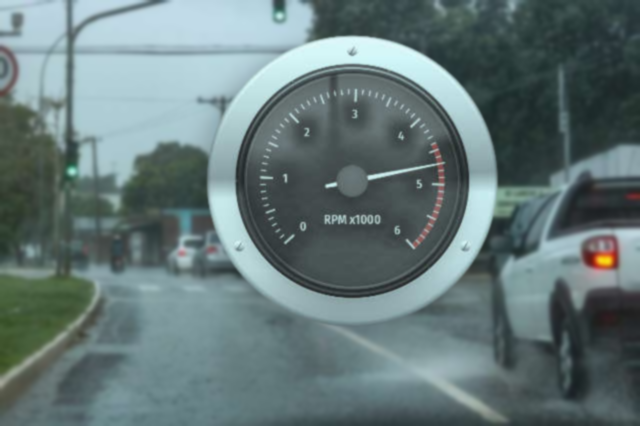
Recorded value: 4700 rpm
